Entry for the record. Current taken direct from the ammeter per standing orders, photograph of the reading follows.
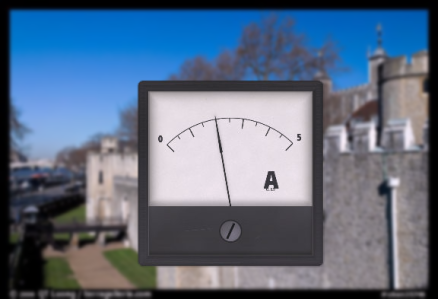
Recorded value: 2 A
